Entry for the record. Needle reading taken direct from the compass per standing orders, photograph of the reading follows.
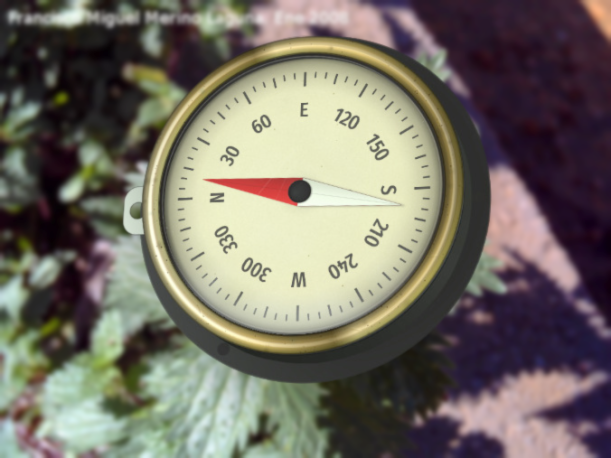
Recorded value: 10 °
